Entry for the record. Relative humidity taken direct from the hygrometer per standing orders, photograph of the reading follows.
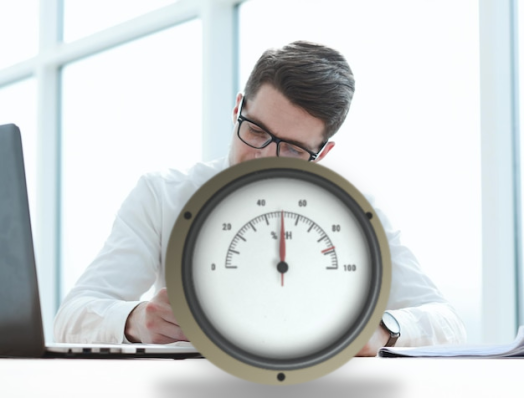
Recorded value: 50 %
